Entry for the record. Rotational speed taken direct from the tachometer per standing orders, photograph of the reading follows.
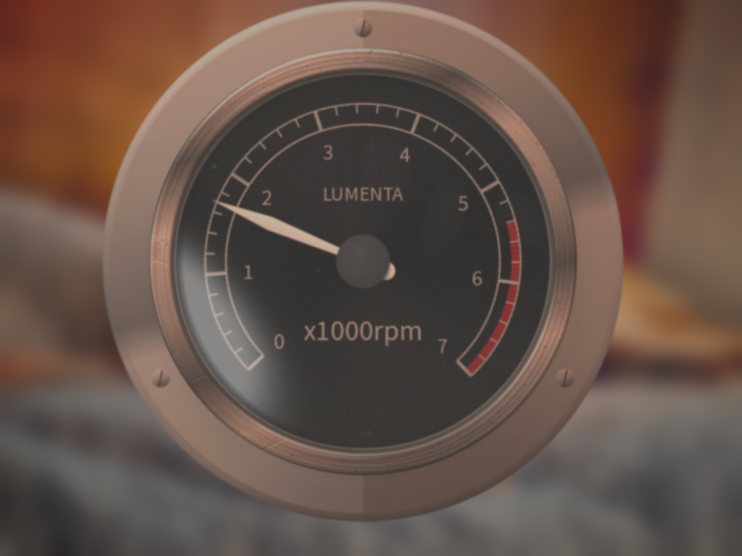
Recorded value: 1700 rpm
